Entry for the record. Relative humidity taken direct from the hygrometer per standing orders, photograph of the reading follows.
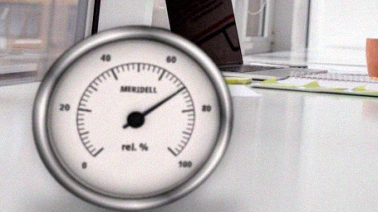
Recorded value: 70 %
